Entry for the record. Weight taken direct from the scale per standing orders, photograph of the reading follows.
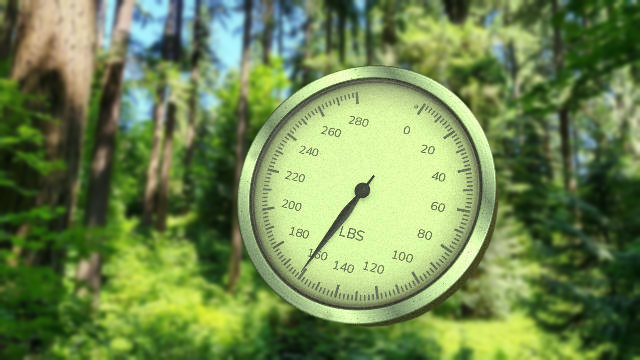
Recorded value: 160 lb
